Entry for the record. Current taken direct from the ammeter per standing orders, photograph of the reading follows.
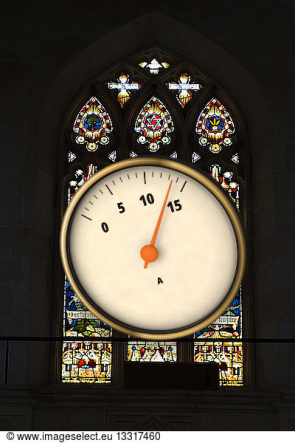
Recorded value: 13.5 A
